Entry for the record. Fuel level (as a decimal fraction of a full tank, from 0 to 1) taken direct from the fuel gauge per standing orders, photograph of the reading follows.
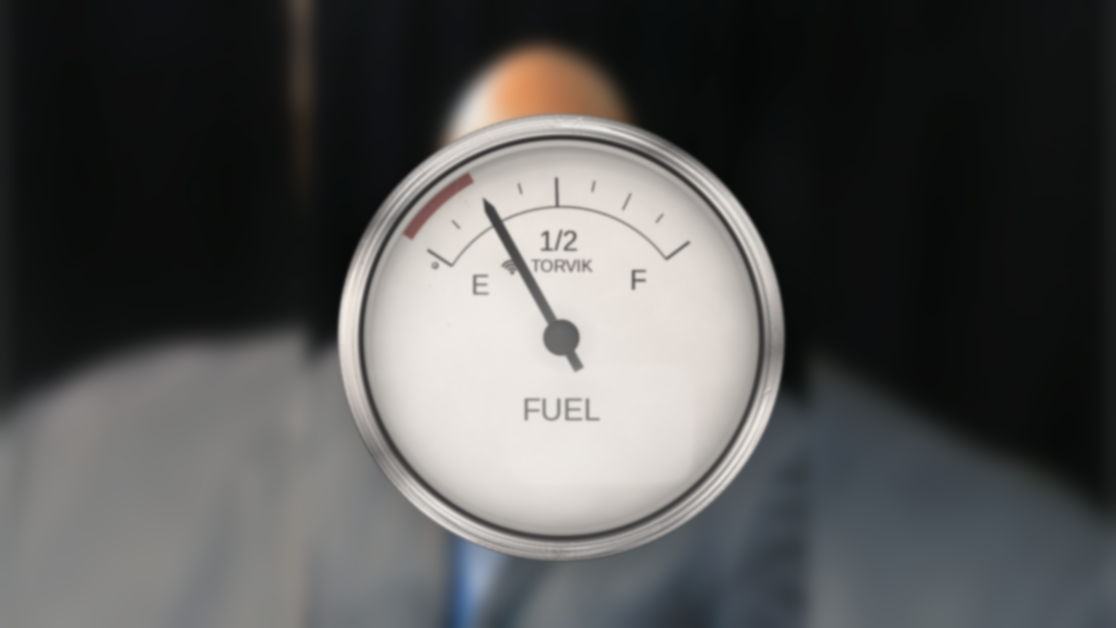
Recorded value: 0.25
